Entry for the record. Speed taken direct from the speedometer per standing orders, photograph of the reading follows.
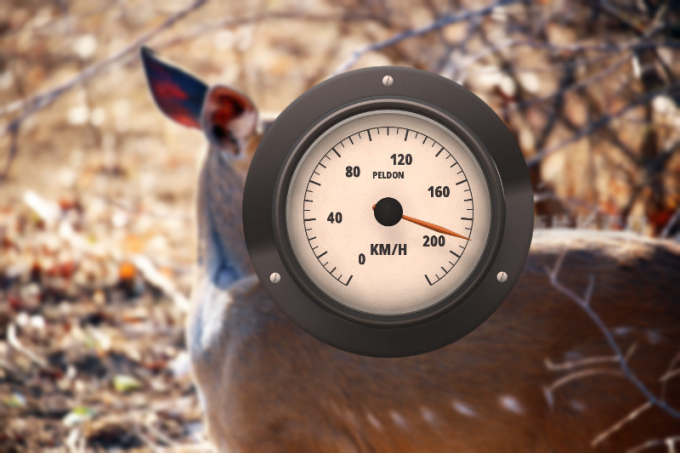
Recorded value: 190 km/h
